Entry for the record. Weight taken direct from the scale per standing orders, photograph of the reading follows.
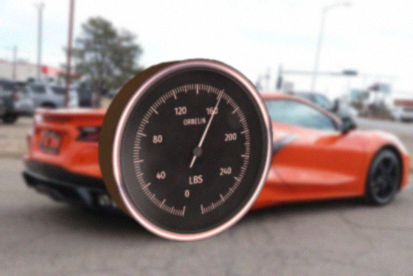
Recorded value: 160 lb
